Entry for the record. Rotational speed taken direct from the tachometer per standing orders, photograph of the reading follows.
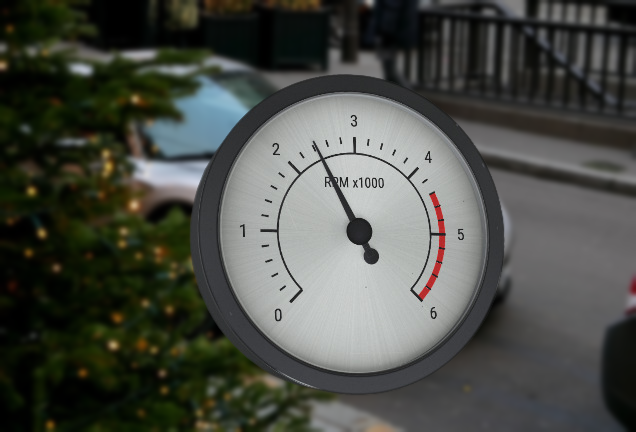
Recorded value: 2400 rpm
